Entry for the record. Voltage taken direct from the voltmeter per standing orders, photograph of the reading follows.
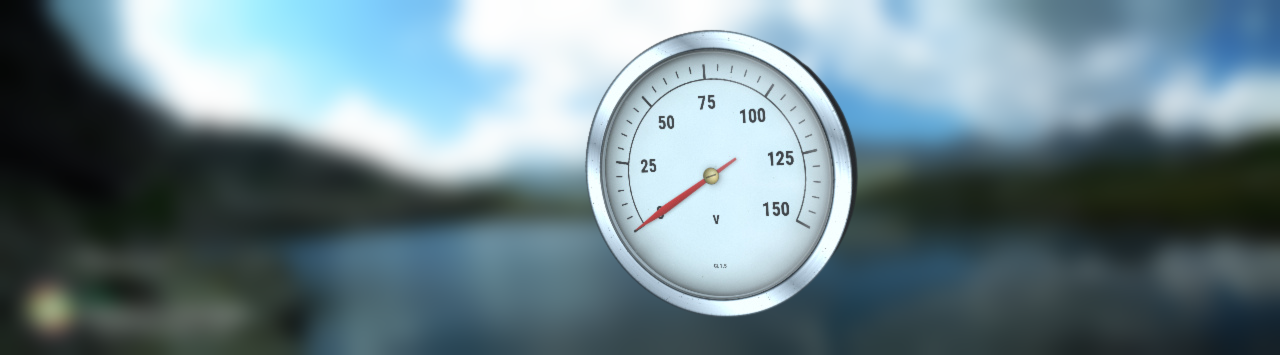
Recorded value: 0 V
